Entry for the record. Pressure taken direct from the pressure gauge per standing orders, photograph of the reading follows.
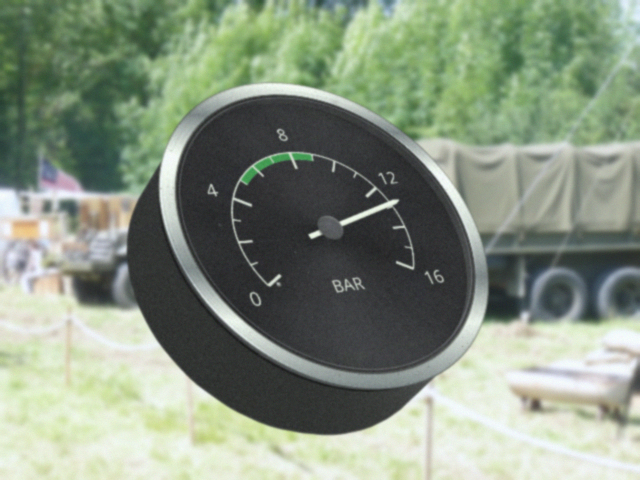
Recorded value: 13 bar
